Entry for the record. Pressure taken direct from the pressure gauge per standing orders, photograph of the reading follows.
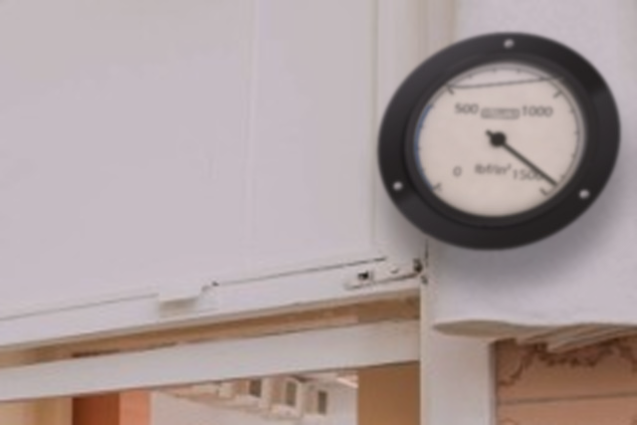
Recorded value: 1450 psi
